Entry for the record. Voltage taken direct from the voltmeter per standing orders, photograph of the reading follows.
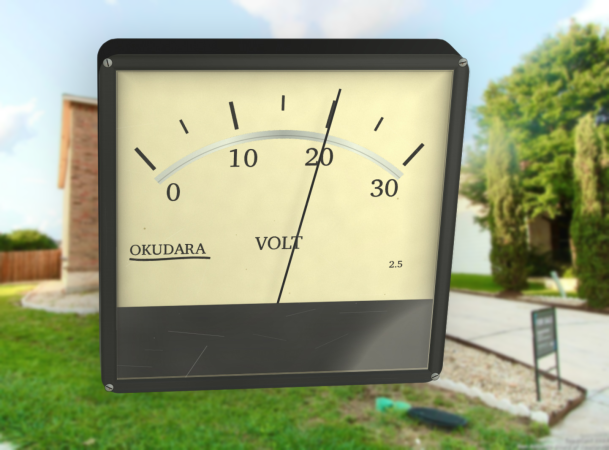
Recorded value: 20 V
